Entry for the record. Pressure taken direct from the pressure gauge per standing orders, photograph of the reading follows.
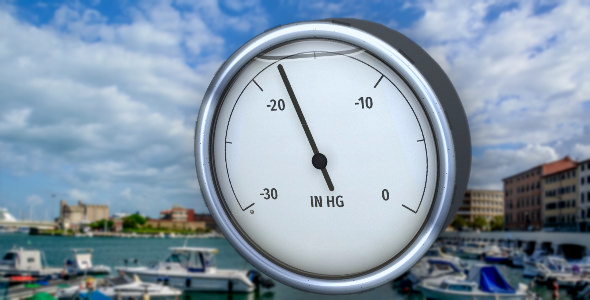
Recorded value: -17.5 inHg
